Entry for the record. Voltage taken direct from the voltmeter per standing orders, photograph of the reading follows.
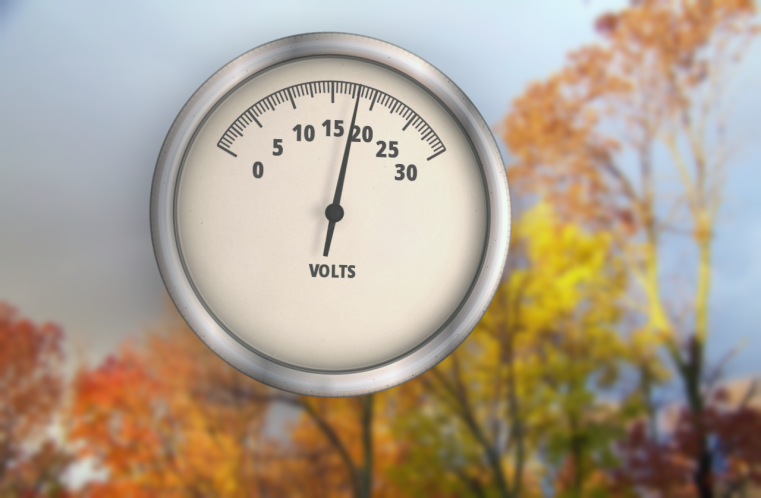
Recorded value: 18 V
